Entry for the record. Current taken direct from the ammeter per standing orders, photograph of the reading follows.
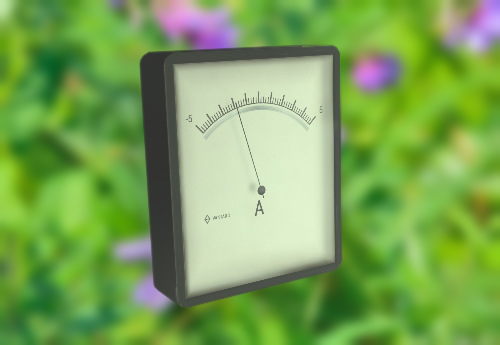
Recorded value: -2 A
